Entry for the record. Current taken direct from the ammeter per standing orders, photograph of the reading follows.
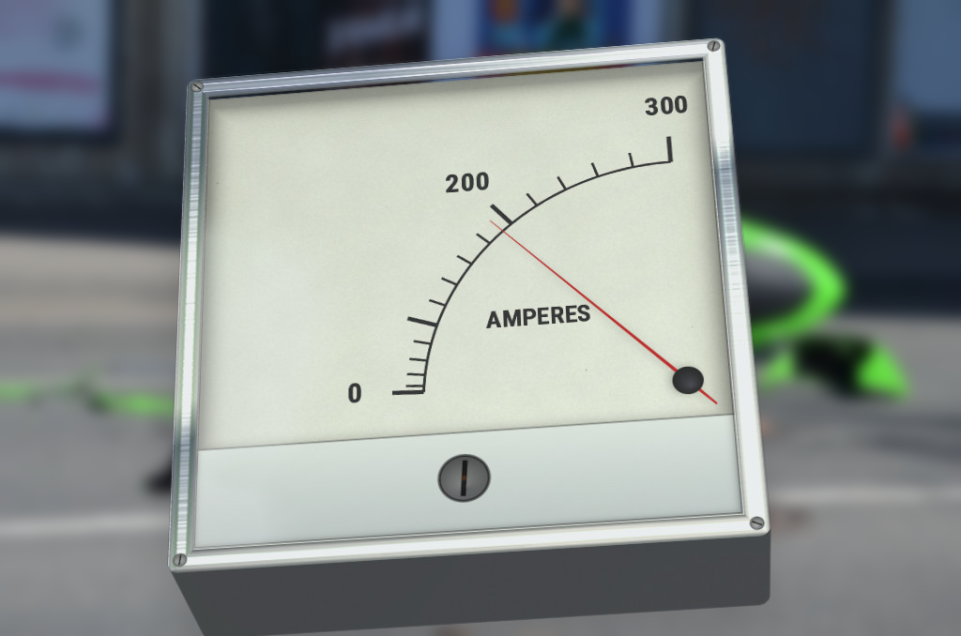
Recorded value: 190 A
